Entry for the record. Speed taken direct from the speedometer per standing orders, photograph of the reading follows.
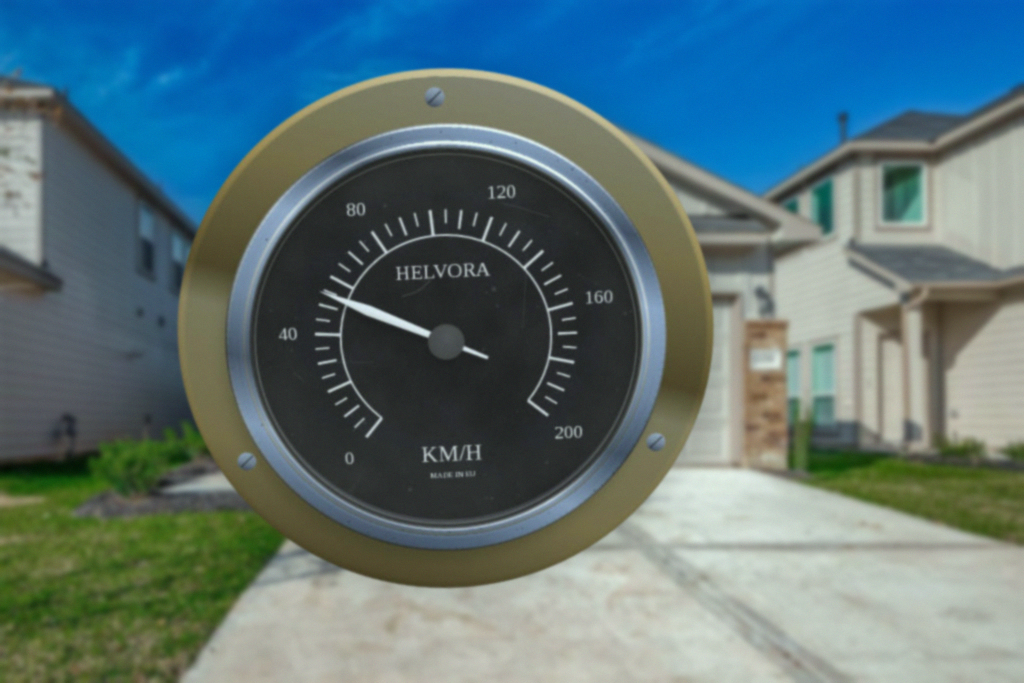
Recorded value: 55 km/h
